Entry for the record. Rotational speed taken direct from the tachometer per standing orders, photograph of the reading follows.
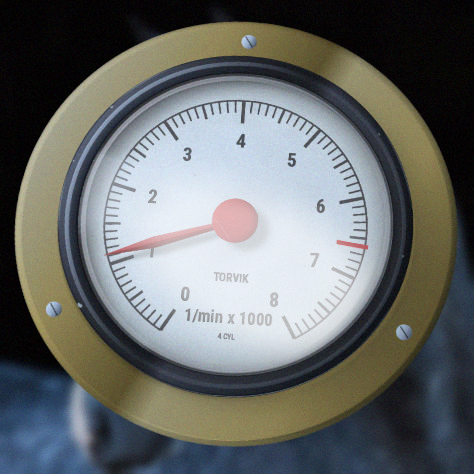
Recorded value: 1100 rpm
